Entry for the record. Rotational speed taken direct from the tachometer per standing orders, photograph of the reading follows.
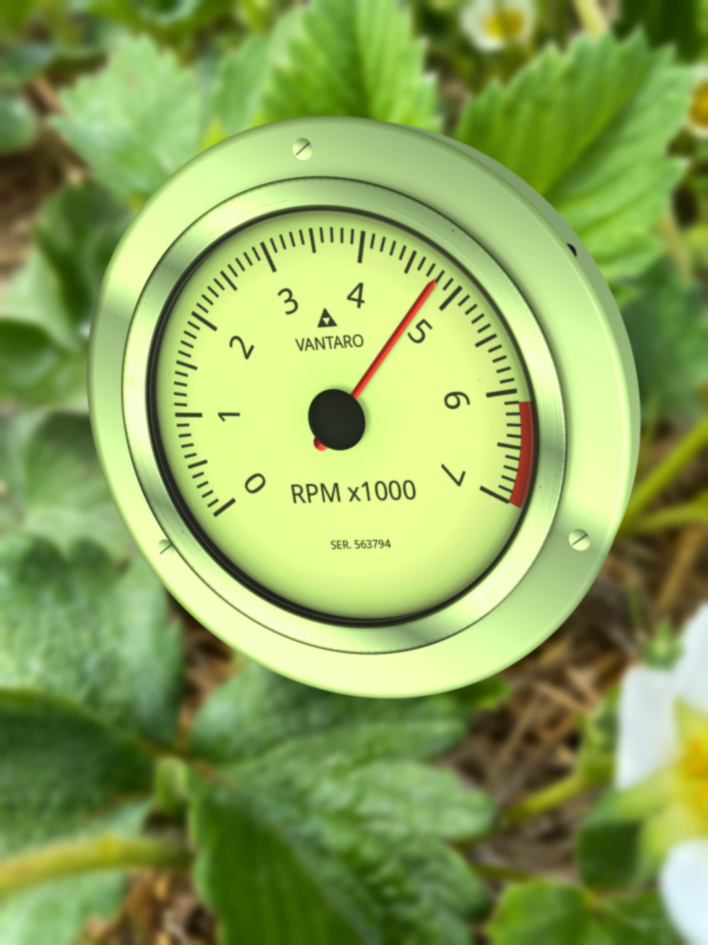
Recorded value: 4800 rpm
